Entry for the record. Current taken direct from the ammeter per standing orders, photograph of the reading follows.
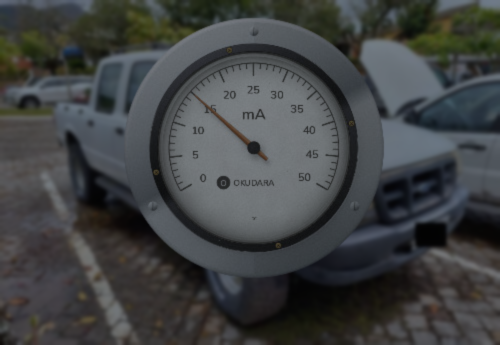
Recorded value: 15 mA
